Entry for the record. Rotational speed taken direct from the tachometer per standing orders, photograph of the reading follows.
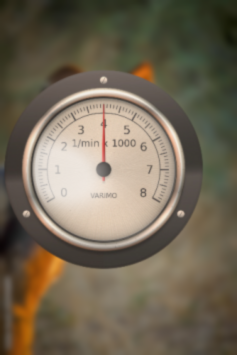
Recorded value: 4000 rpm
